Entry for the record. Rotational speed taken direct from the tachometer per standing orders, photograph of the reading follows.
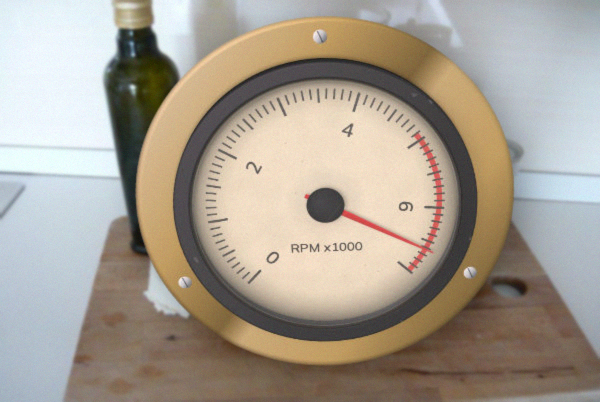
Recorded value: 6600 rpm
